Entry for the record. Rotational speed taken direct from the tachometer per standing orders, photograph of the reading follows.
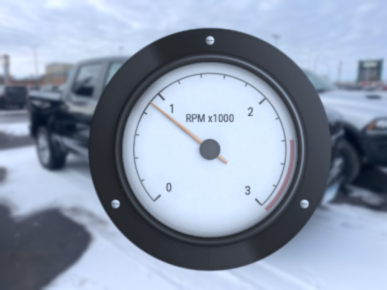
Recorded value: 900 rpm
